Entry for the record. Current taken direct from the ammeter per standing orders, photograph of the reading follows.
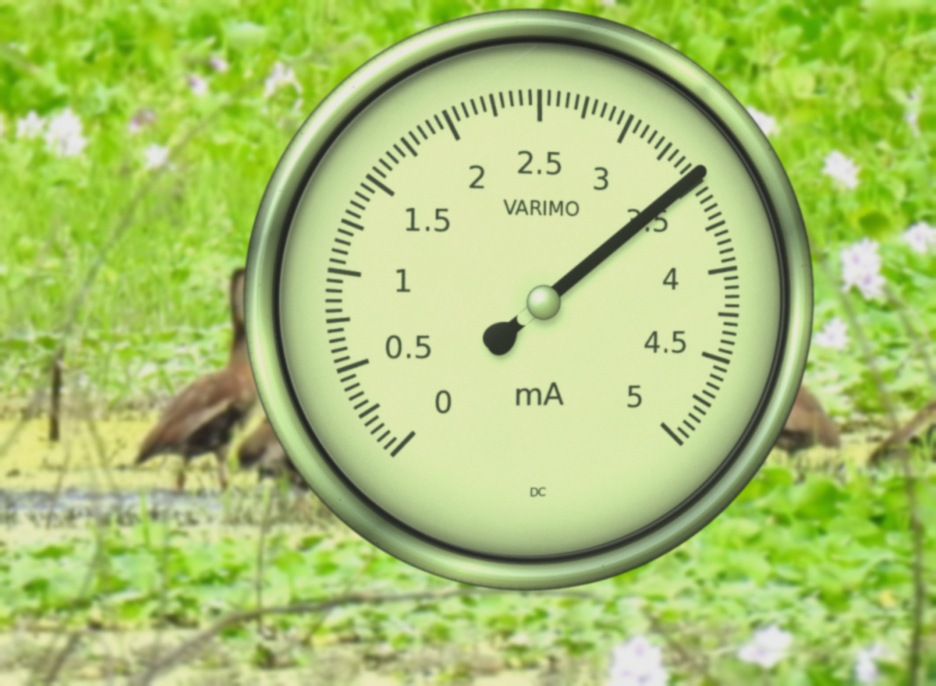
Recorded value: 3.45 mA
